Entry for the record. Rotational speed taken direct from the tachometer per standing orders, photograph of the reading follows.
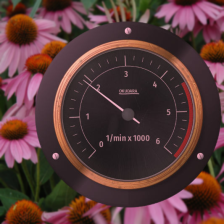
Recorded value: 1900 rpm
